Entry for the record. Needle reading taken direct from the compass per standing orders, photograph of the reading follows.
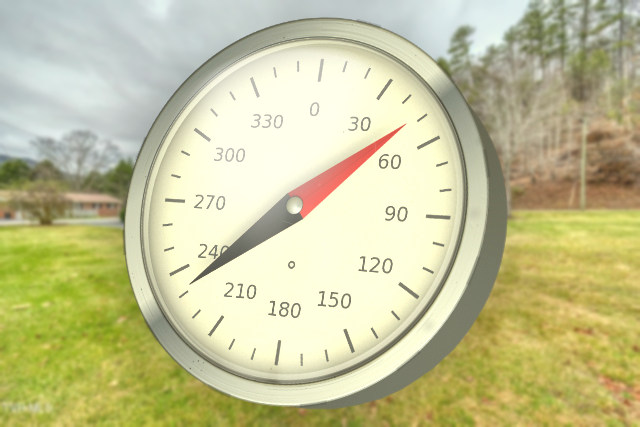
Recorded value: 50 °
